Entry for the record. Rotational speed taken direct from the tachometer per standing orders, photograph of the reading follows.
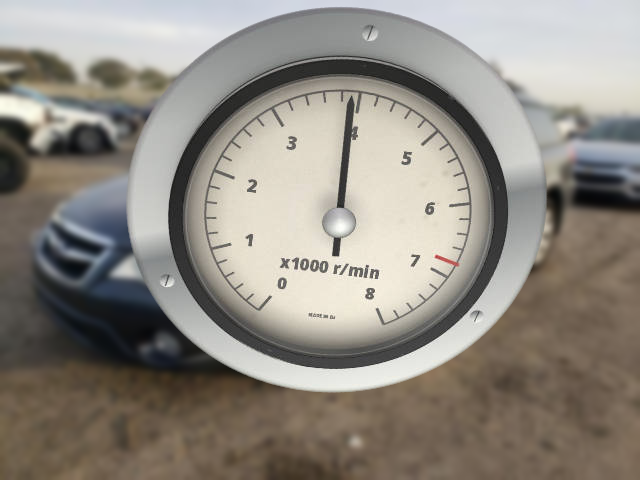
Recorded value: 3900 rpm
